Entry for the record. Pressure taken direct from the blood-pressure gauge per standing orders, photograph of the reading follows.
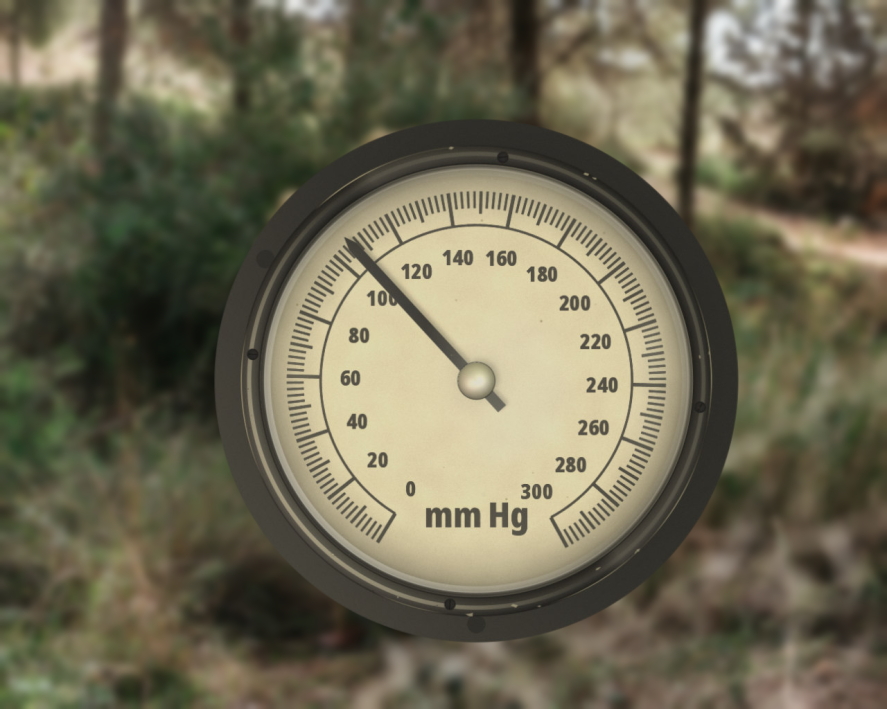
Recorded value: 106 mmHg
